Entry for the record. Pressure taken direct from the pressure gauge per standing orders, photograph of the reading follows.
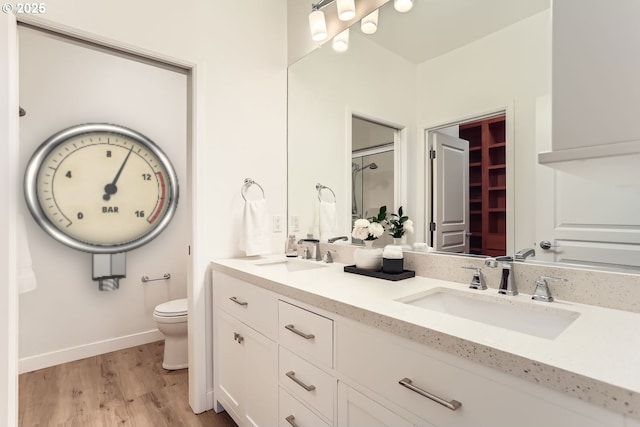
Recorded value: 9.5 bar
